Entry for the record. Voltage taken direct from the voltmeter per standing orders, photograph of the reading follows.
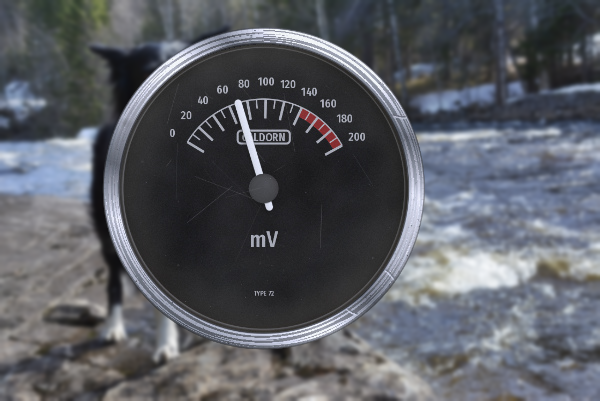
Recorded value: 70 mV
